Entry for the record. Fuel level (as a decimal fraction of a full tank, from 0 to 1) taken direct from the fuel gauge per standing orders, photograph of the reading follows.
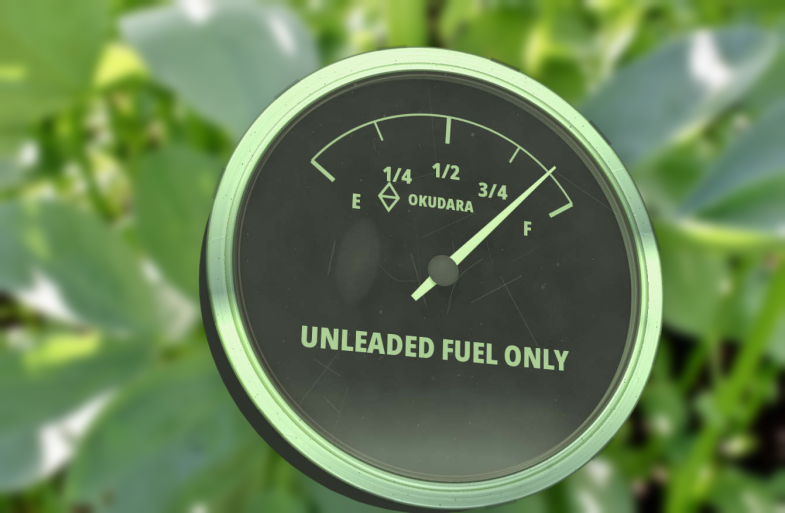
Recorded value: 0.875
